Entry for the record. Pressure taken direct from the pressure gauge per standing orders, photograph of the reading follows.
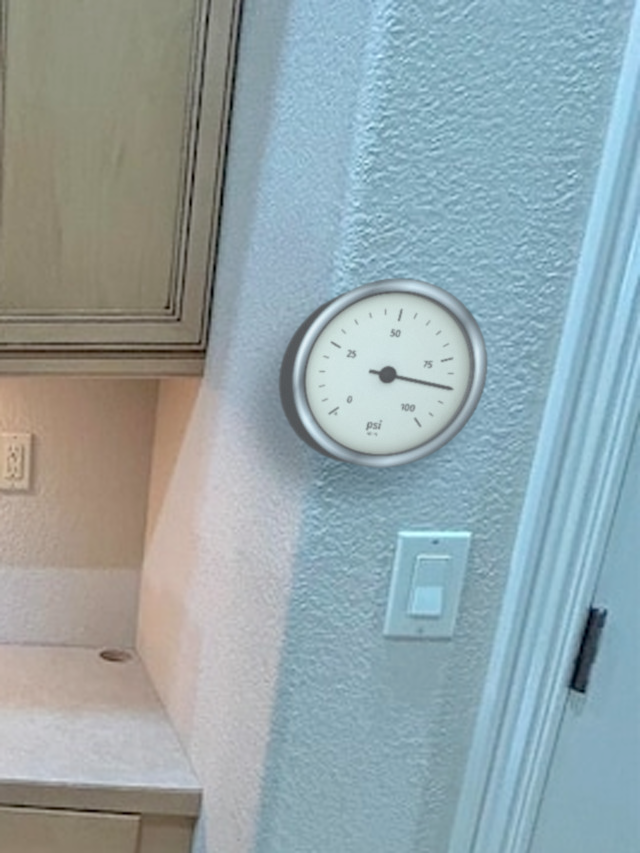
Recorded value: 85 psi
